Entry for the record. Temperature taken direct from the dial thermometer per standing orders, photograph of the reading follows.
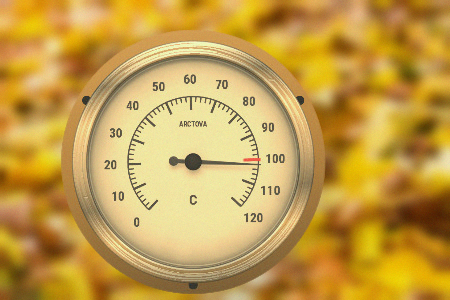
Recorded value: 102 °C
